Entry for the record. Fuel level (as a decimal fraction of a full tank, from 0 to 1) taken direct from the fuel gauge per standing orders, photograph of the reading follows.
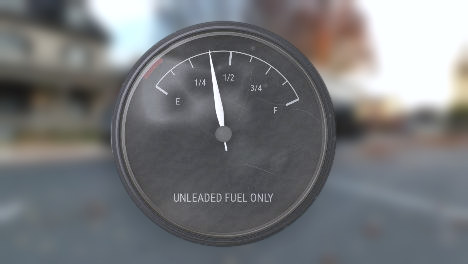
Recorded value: 0.375
